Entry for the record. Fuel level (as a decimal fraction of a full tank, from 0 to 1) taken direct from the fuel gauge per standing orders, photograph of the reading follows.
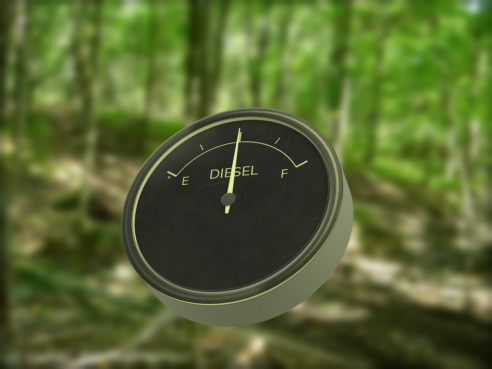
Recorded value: 0.5
